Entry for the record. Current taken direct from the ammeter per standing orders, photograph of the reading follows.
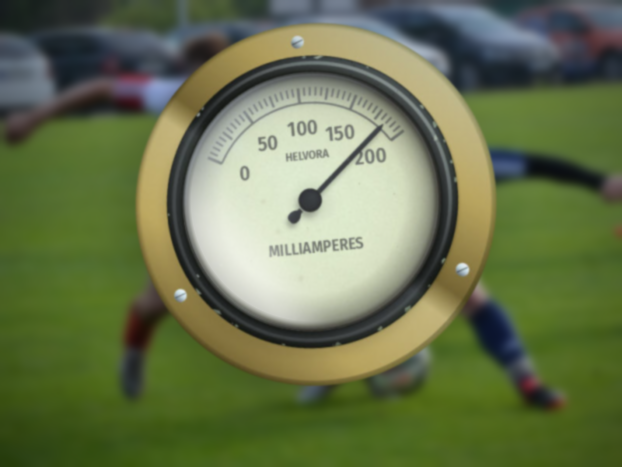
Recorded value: 185 mA
